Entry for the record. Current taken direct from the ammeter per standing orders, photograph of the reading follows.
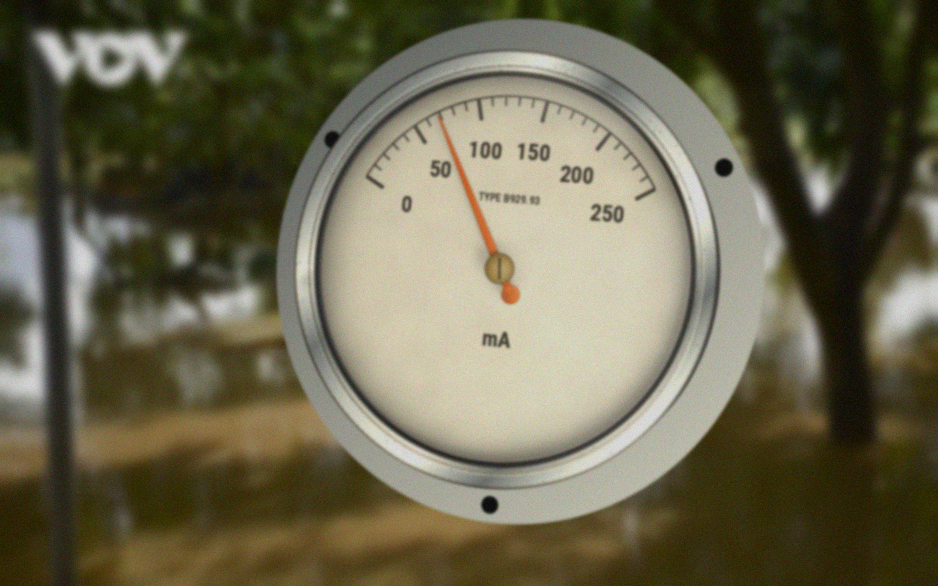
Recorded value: 70 mA
